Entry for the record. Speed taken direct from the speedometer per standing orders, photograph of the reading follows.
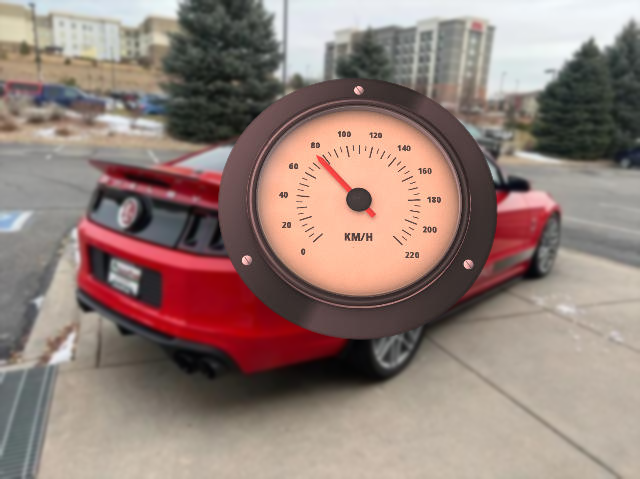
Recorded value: 75 km/h
